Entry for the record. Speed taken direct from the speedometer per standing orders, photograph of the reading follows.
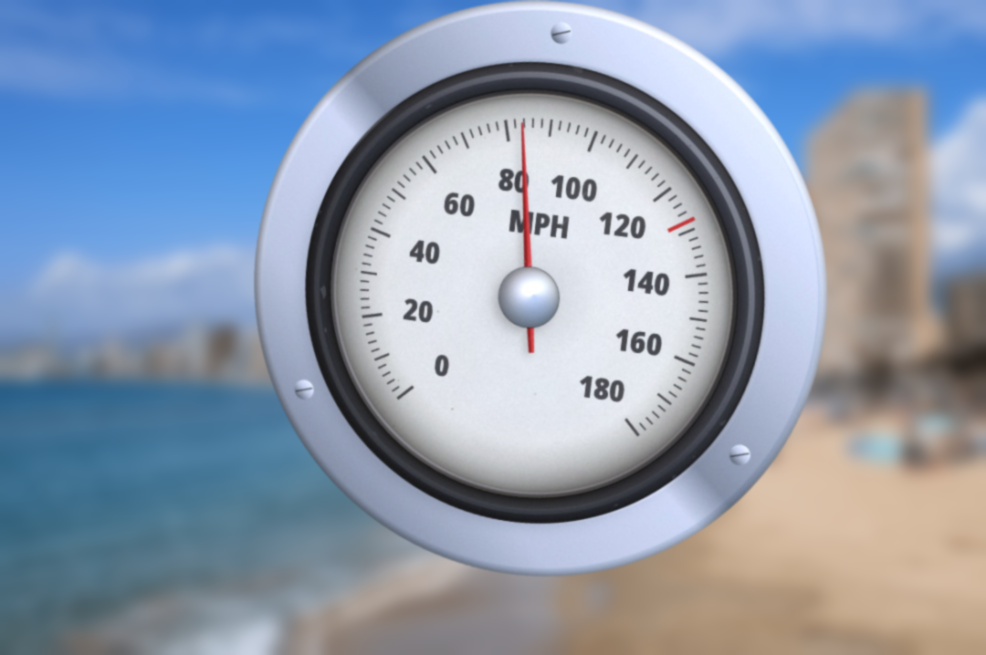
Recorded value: 84 mph
